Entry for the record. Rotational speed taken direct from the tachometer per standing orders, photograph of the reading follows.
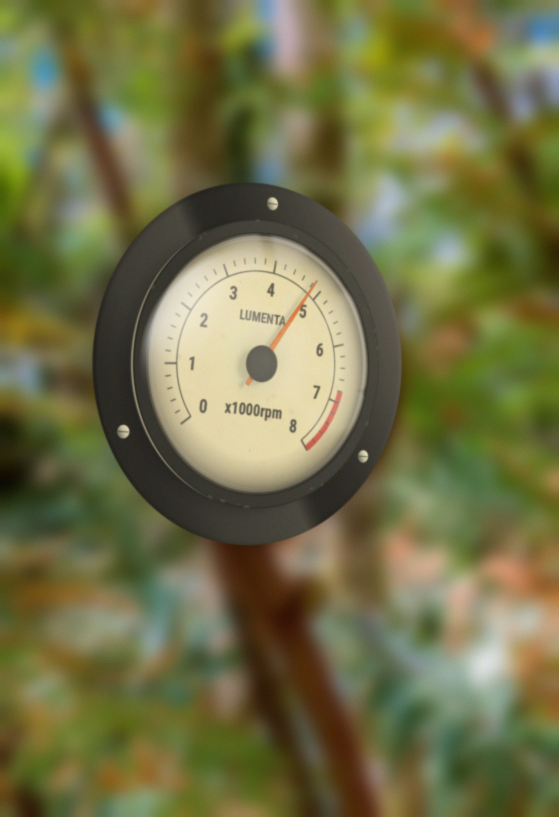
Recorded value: 4800 rpm
